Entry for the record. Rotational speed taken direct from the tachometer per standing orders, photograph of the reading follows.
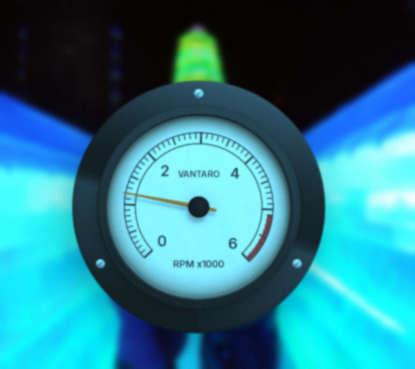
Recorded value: 1200 rpm
